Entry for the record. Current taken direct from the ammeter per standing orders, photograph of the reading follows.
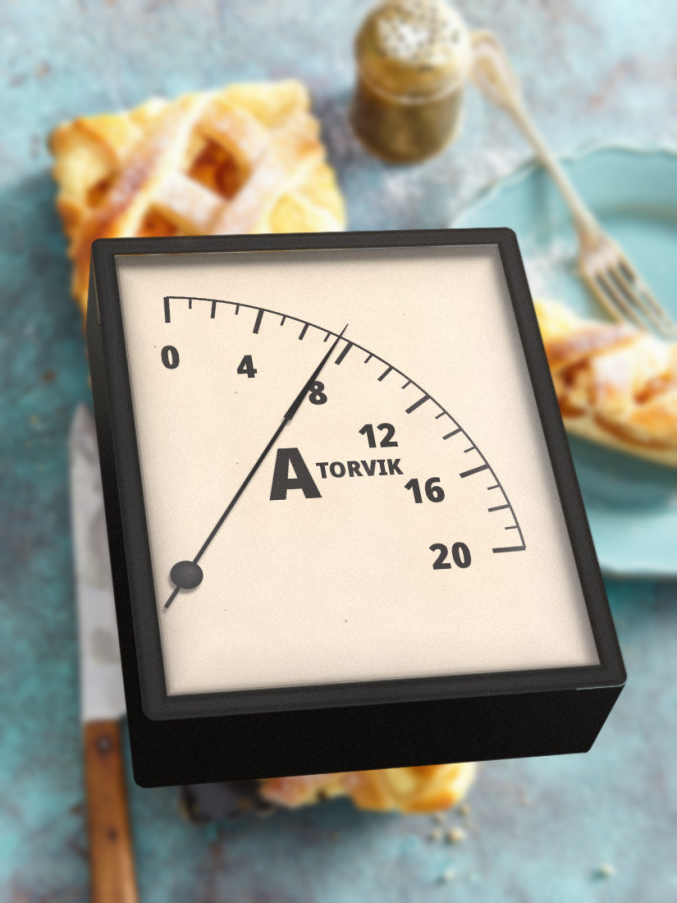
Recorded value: 7.5 A
